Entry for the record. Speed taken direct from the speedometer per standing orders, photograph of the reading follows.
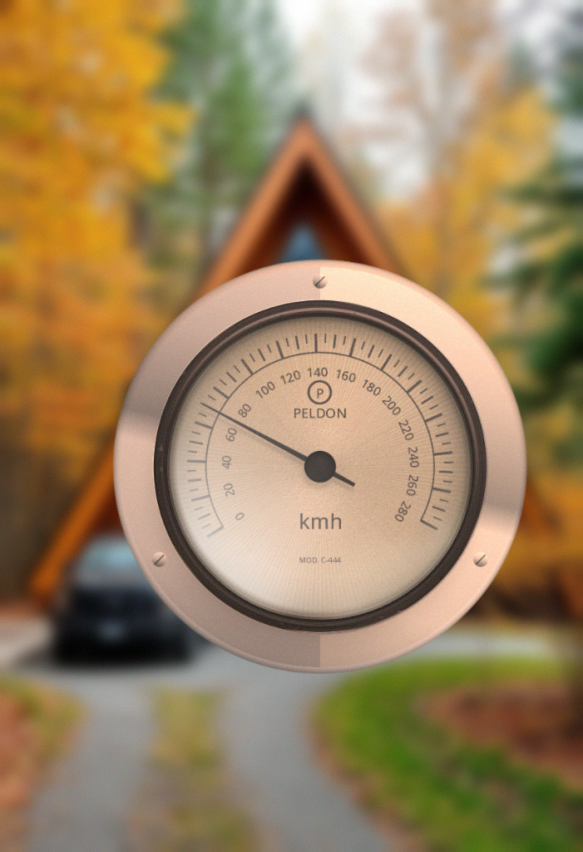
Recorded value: 70 km/h
